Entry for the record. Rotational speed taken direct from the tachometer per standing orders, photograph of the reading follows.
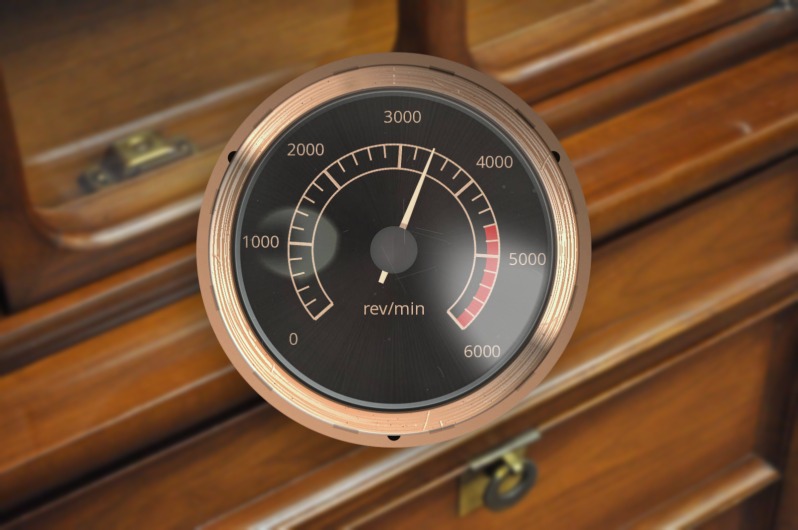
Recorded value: 3400 rpm
